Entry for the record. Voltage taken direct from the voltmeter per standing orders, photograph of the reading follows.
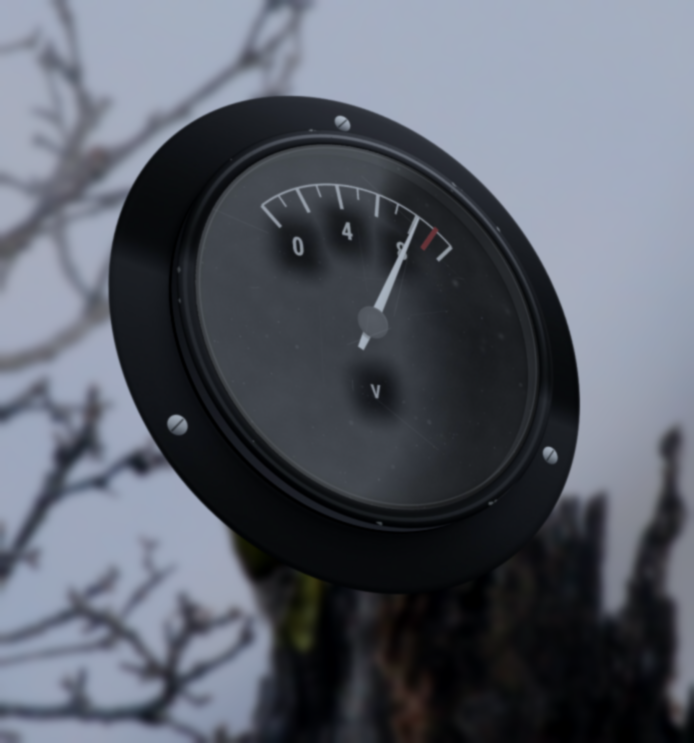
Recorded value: 8 V
